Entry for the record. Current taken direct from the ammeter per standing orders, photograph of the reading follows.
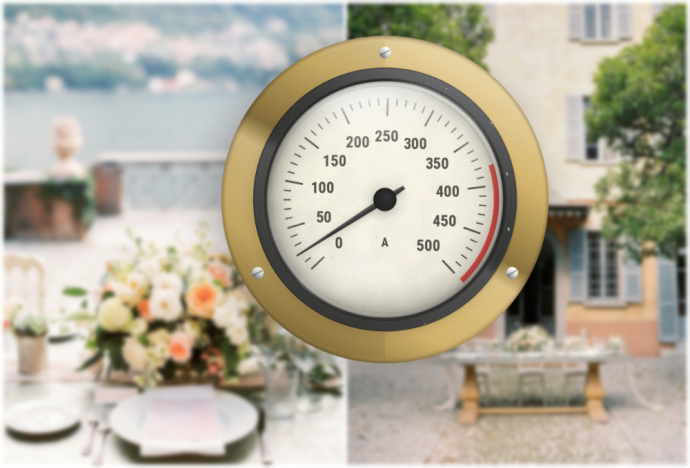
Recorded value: 20 A
